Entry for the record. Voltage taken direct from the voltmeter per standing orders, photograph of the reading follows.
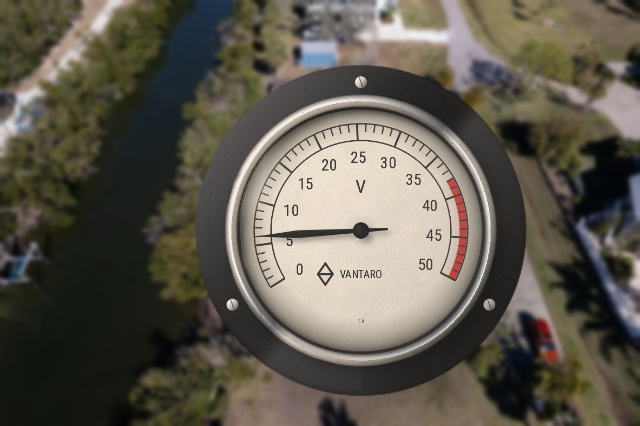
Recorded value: 6 V
